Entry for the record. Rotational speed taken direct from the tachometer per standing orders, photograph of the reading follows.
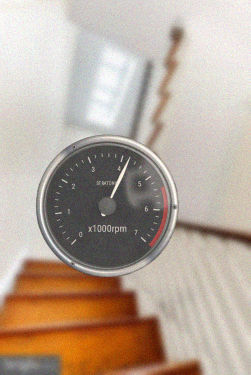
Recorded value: 4200 rpm
